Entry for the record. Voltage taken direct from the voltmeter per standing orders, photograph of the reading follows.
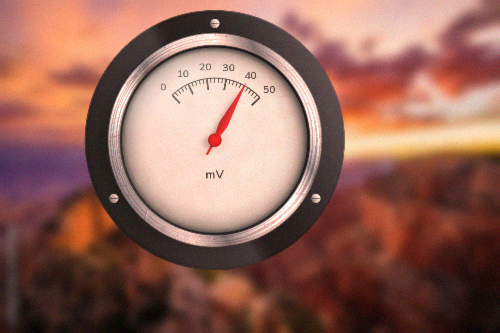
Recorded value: 40 mV
